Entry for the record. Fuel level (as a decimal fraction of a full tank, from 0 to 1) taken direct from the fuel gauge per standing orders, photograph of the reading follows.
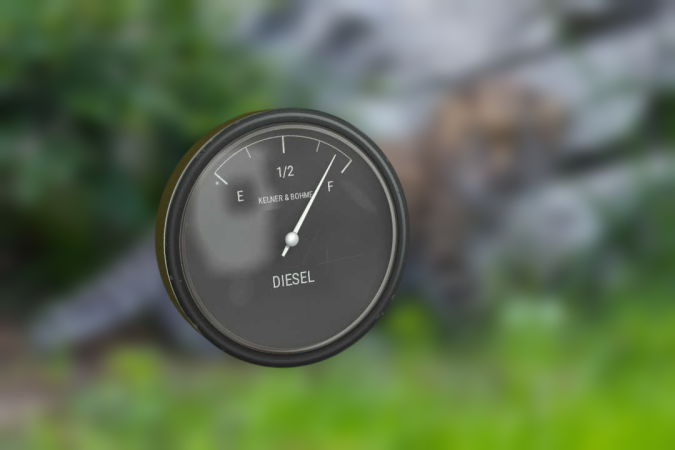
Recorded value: 0.875
